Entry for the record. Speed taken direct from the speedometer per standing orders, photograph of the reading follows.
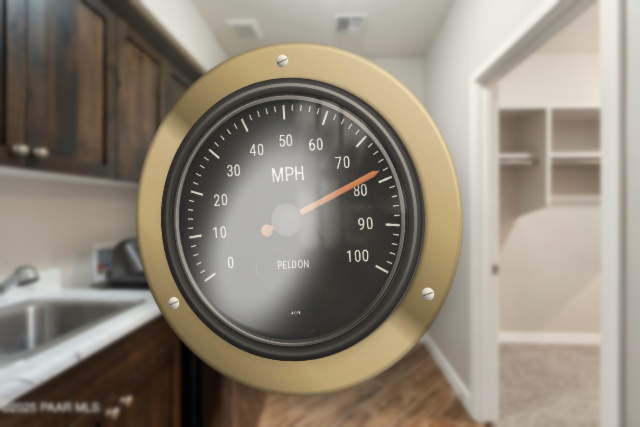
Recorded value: 78 mph
